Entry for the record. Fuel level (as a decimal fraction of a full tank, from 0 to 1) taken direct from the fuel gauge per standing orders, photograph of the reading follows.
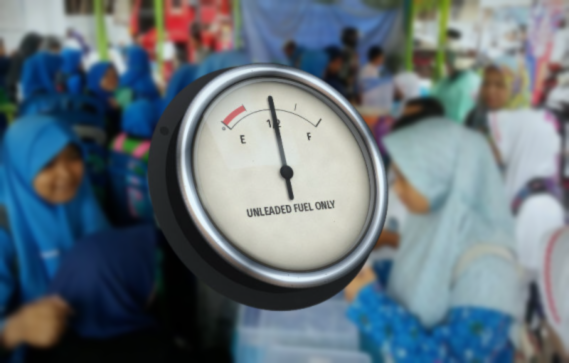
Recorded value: 0.5
